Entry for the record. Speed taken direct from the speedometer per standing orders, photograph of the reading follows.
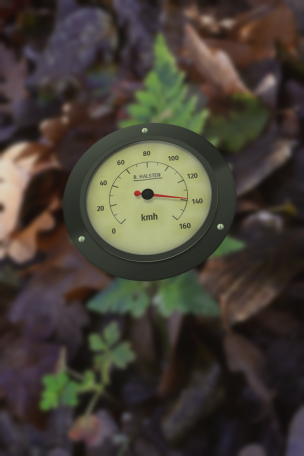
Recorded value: 140 km/h
